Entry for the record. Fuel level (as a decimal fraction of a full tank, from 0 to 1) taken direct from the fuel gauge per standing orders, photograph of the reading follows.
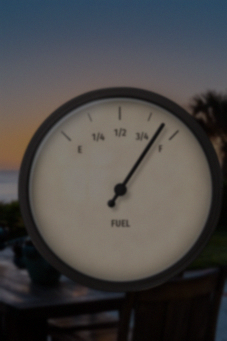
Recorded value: 0.875
